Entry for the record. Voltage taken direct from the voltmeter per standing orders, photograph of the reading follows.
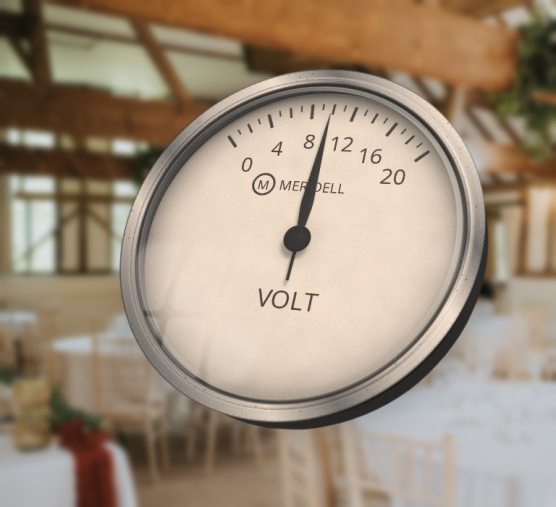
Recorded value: 10 V
